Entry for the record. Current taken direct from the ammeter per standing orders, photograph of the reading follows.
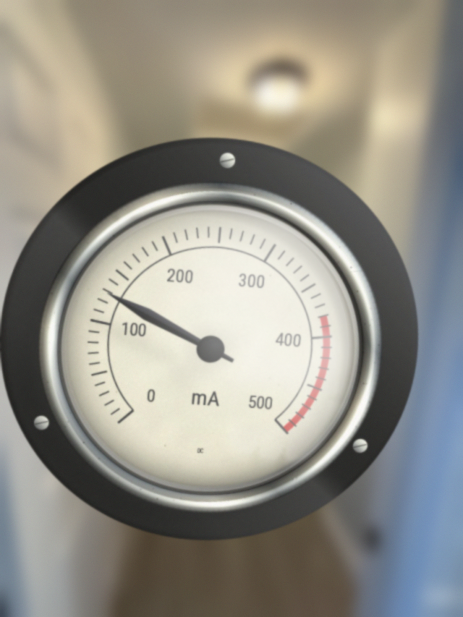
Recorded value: 130 mA
